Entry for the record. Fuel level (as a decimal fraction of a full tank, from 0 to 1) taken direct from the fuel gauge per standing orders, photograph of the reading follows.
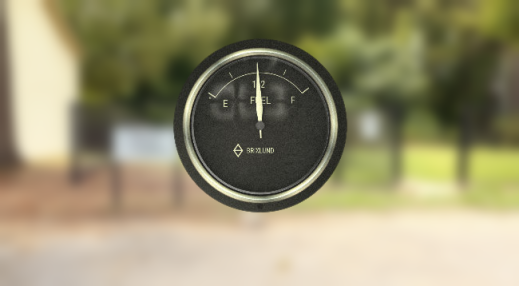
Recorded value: 0.5
